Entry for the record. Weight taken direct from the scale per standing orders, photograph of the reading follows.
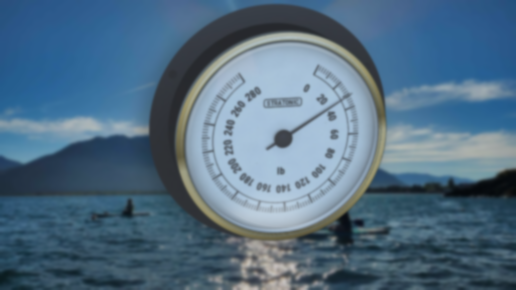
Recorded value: 30 lb
